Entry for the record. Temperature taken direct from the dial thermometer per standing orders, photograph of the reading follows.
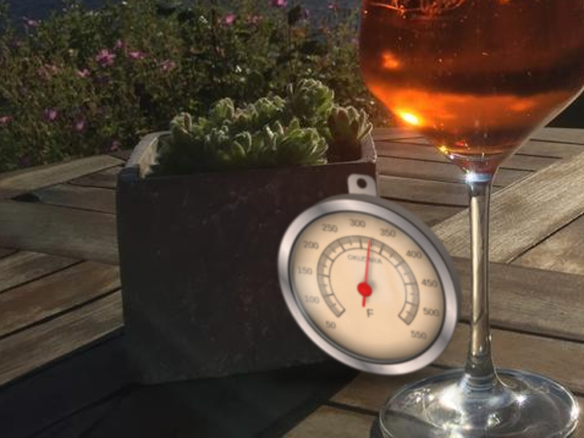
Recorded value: 325 °F
